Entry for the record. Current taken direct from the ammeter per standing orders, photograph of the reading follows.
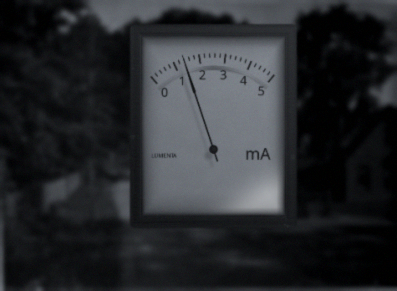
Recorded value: 1.4 mA
